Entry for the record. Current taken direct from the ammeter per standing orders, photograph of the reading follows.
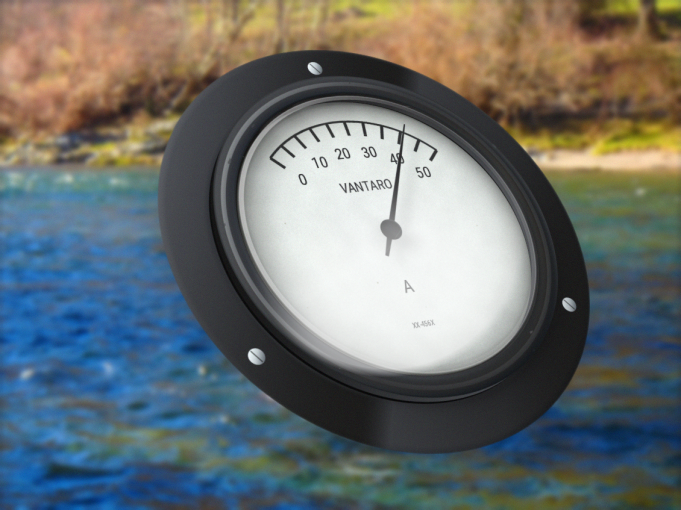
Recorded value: 40 A
